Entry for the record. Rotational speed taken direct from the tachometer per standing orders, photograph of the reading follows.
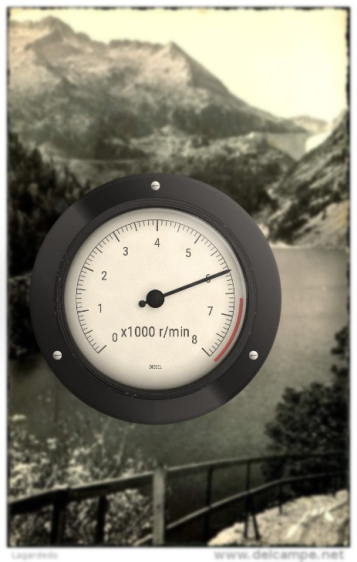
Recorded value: 6000 rpm
